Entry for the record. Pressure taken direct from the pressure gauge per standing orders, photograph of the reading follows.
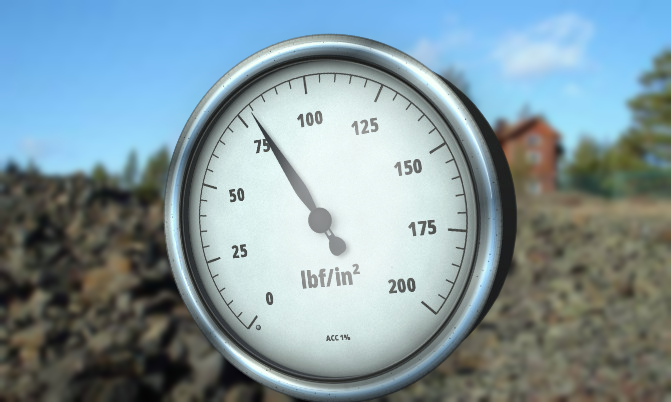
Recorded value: 80 psi
